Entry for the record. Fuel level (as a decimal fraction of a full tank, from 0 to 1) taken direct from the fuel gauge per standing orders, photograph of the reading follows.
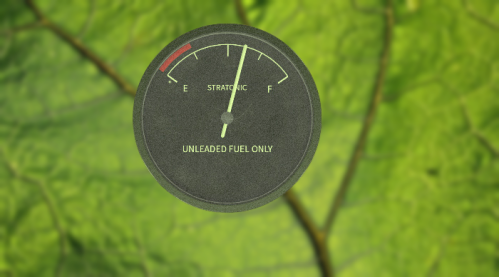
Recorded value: 0.625
